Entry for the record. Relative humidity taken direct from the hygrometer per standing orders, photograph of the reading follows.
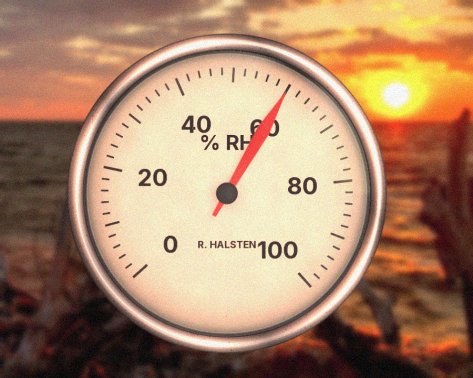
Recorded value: 60 %
